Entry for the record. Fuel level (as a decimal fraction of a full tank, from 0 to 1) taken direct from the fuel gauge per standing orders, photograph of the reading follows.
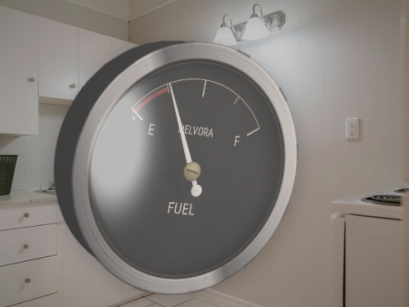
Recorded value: 0.25
